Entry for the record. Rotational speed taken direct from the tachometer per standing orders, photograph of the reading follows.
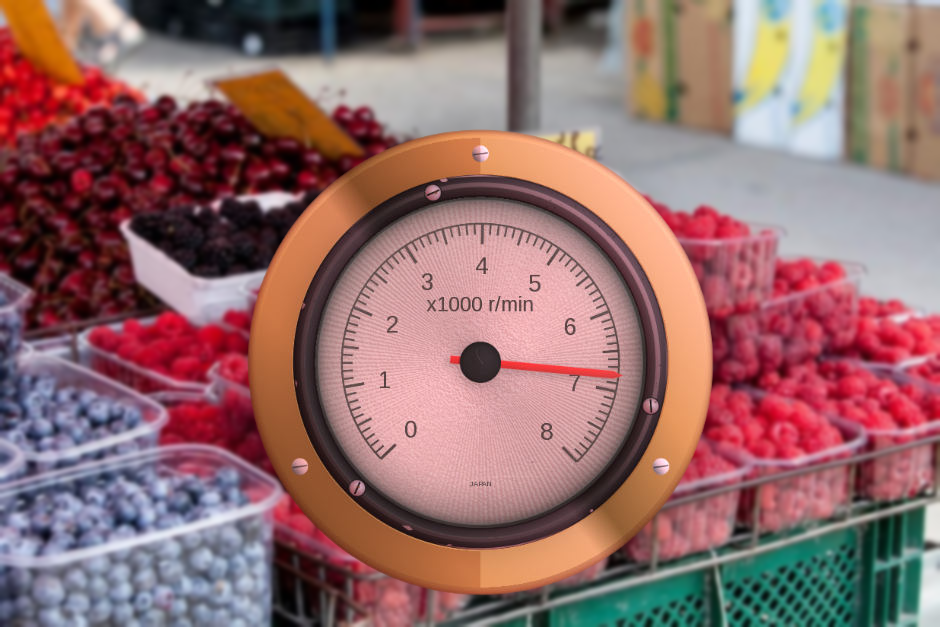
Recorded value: 6800 rpm
